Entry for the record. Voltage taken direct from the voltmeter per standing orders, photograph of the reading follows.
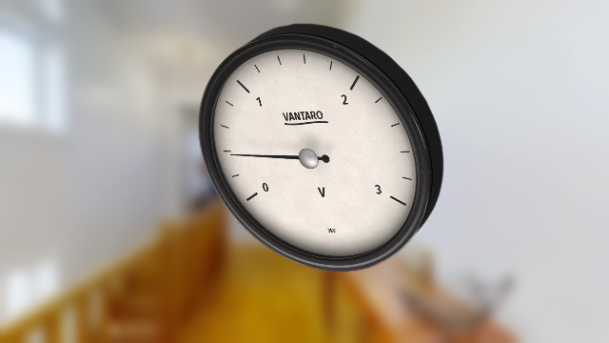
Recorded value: 0.4 V
